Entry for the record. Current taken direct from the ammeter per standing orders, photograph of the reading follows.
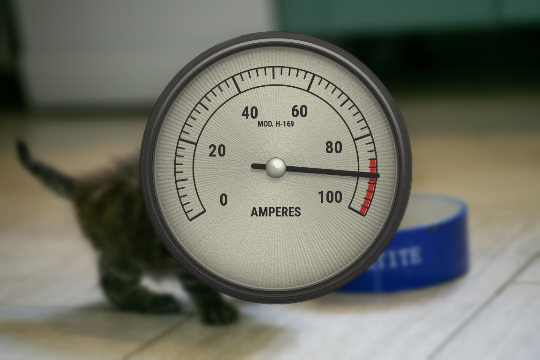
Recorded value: 90 A
